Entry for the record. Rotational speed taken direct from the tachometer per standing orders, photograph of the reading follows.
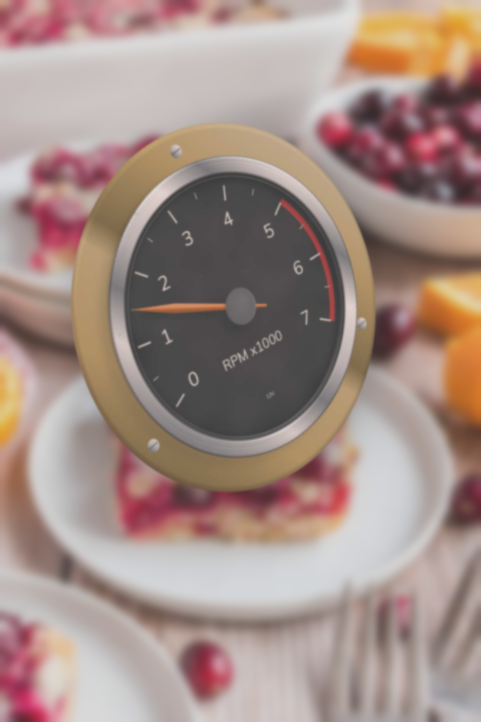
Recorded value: 1500 rpm
